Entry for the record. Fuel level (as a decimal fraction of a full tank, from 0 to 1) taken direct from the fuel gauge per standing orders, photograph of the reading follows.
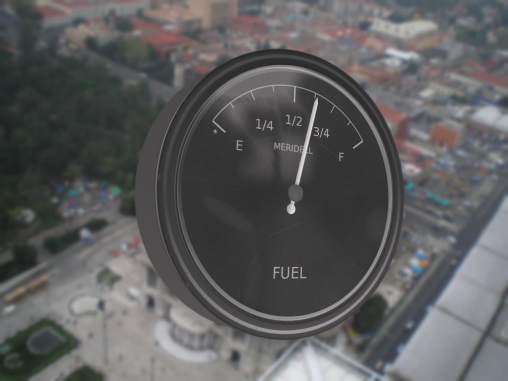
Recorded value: 0.625
